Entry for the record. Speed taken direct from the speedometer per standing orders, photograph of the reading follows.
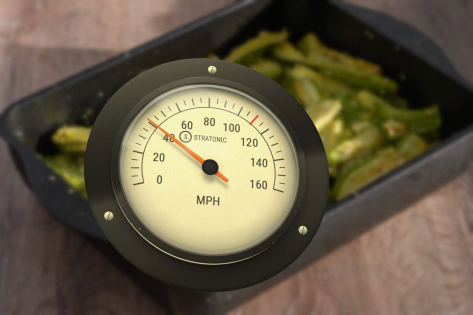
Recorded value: 40 mph
